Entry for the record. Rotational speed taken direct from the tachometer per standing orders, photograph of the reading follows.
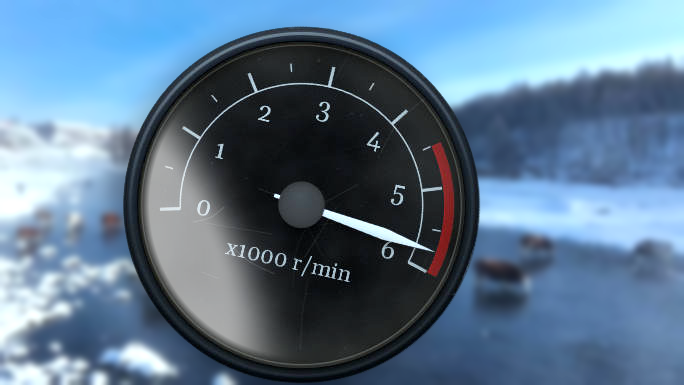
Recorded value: 5750 rpm
